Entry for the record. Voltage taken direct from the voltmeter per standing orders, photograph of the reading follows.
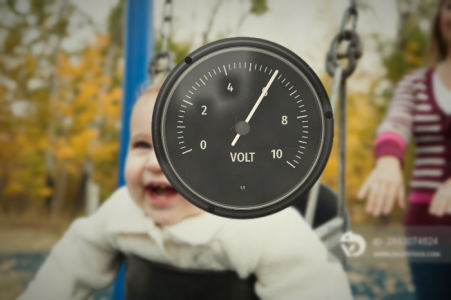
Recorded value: 6 V
